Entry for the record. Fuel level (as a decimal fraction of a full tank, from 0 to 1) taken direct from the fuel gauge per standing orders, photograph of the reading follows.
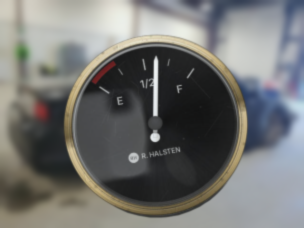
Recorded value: 0.625
